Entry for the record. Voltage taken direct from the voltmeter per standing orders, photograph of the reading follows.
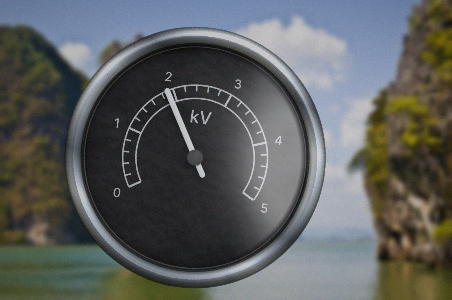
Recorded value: 1.9 kV
